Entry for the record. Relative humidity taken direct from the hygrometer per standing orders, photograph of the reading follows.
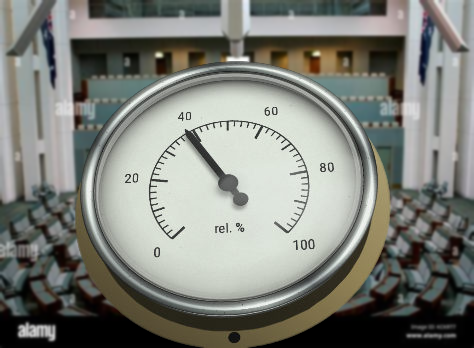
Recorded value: 38 %
